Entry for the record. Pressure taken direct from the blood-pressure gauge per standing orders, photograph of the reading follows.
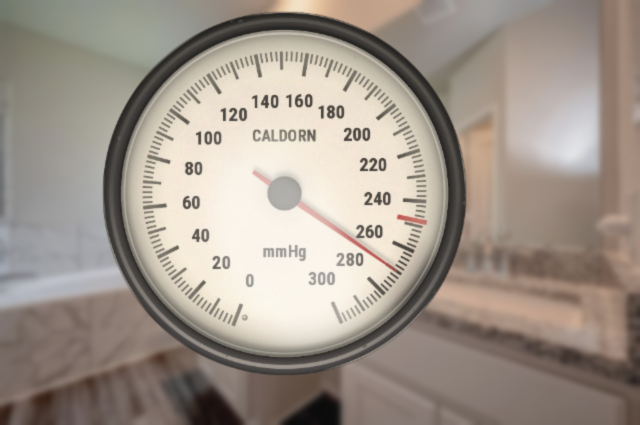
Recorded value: 270 mmHg
